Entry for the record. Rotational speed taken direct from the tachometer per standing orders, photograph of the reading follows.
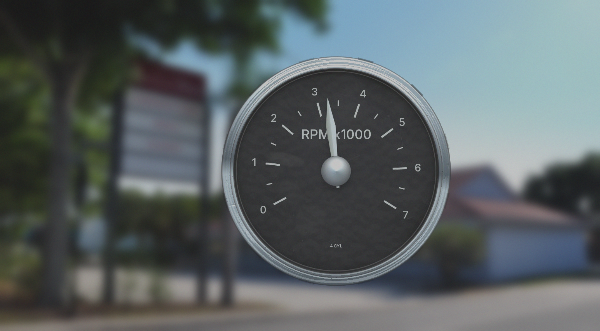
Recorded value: 3250 rpm
